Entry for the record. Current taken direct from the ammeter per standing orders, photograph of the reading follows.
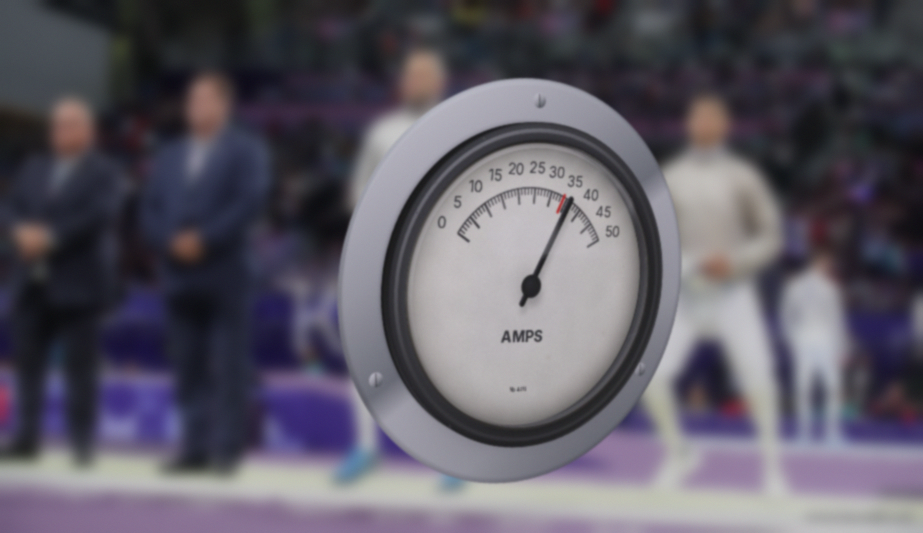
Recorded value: 35 A
